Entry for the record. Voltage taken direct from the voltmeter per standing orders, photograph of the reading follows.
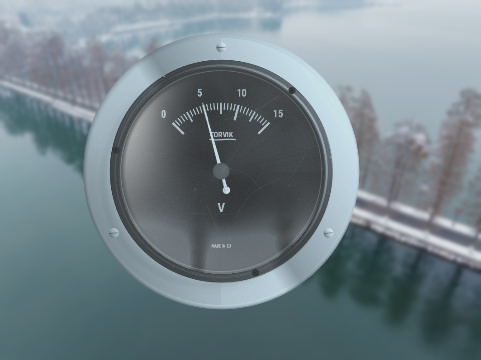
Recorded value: 5 V
